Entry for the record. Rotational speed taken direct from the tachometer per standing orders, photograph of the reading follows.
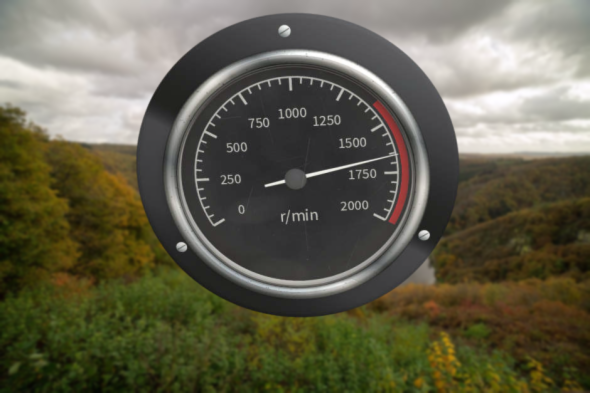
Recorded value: 1650 rpm
